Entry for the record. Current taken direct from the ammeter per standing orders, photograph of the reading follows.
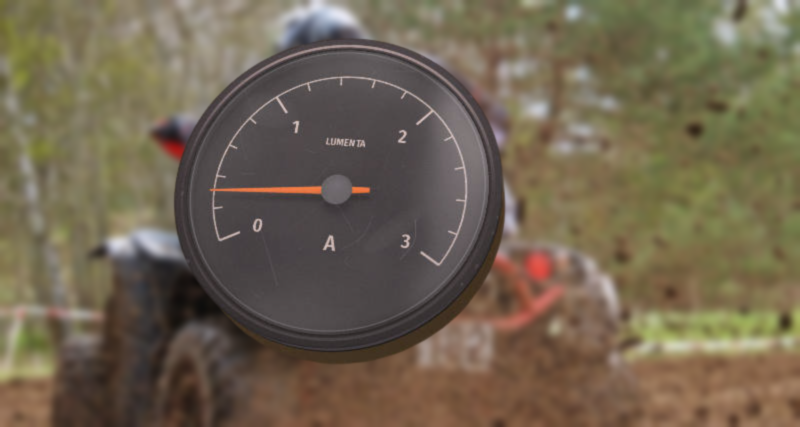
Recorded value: 0.3 A
